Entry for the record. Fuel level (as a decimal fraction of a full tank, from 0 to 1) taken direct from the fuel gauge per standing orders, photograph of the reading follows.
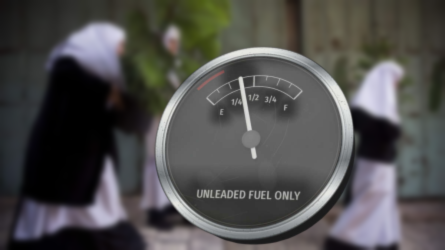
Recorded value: 0.375
